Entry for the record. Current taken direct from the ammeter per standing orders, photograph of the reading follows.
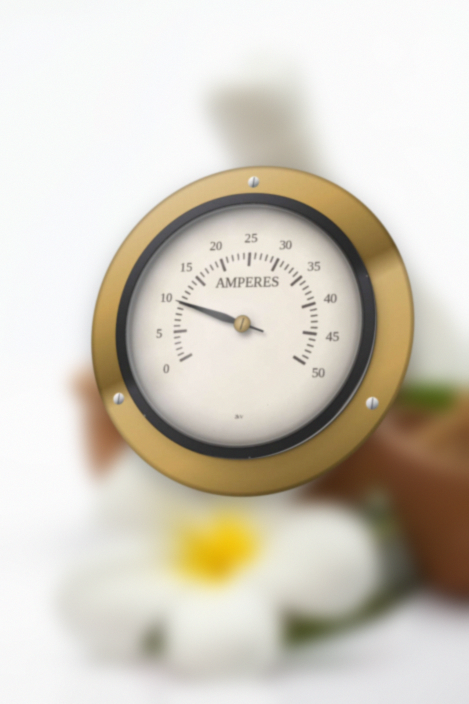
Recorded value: 10 A
